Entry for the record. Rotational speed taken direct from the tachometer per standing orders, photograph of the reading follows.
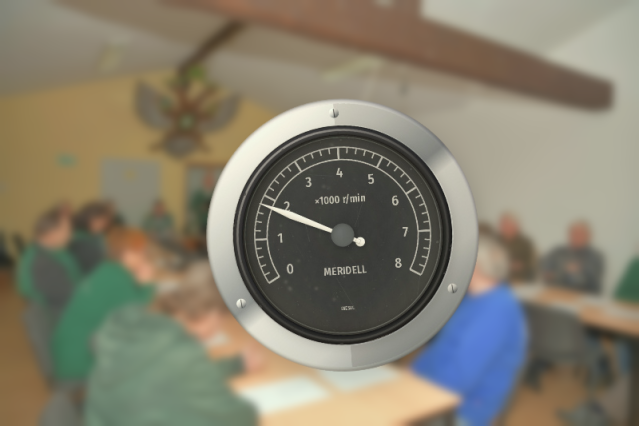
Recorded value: 1800 rpm
